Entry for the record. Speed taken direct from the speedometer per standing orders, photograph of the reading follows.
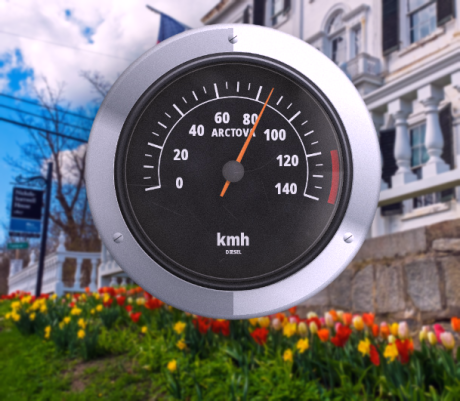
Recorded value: 85 km/h
